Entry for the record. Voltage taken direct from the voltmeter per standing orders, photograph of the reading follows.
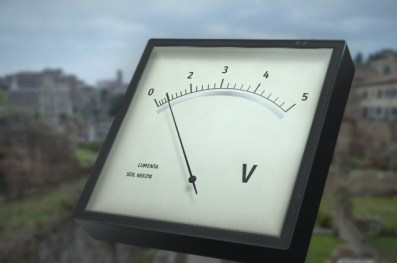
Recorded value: 1 V
